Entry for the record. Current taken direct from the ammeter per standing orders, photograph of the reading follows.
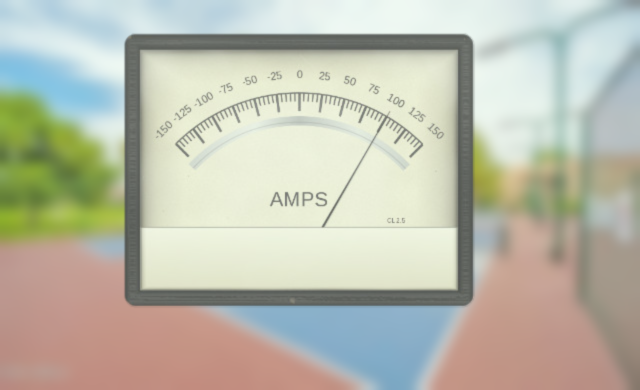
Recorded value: 100 A
